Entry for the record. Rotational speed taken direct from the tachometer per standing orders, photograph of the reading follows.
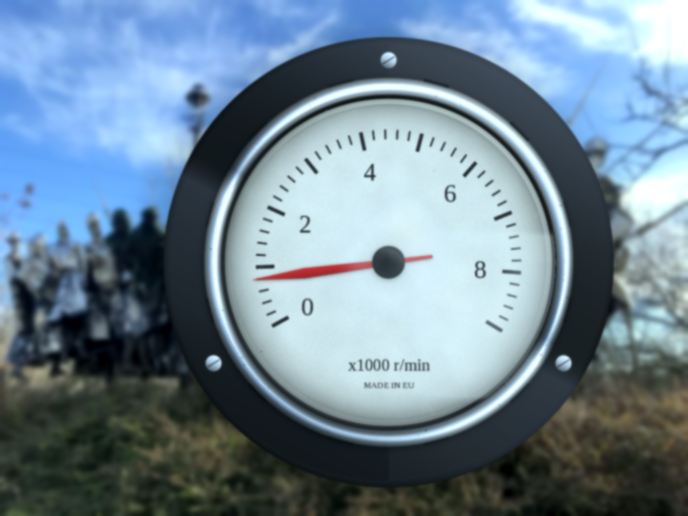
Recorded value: 800 rpm
